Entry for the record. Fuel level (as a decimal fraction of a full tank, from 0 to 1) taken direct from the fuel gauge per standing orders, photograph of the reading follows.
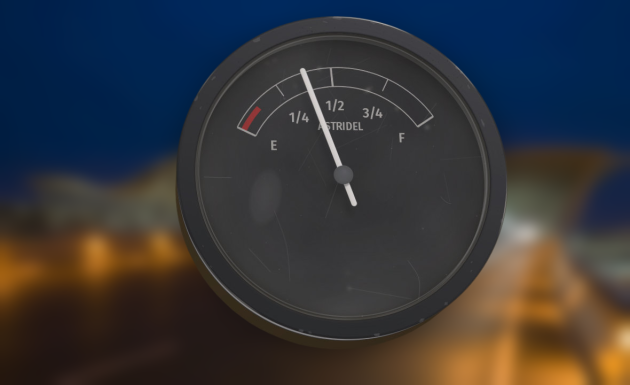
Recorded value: 0.375
